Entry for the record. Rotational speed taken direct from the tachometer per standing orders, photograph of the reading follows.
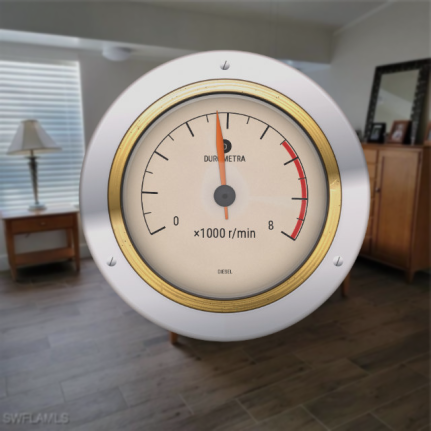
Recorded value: 3750 rpm
